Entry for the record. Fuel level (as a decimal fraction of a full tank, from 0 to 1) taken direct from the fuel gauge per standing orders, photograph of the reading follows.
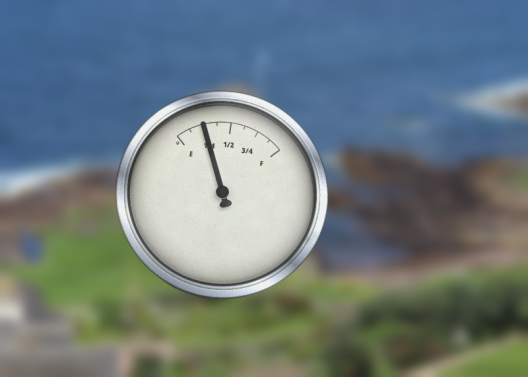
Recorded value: 0.25
